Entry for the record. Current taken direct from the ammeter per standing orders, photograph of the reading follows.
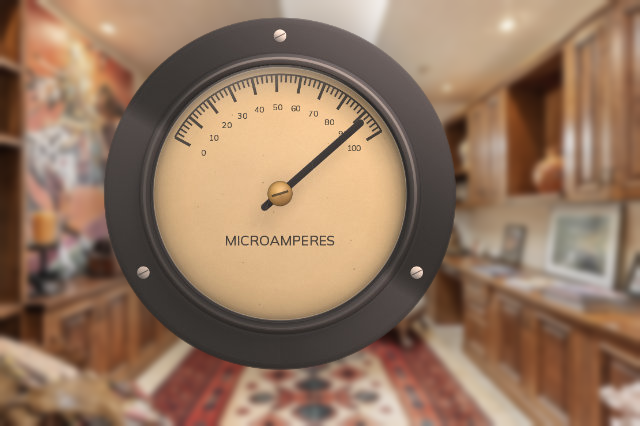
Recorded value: 92 µA
